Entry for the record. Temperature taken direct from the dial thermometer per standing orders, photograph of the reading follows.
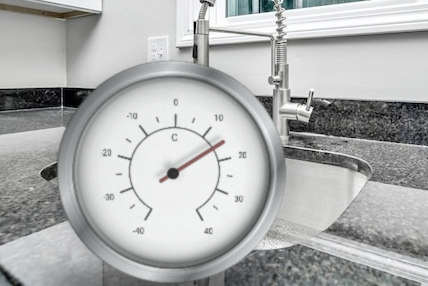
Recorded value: 15 °C
